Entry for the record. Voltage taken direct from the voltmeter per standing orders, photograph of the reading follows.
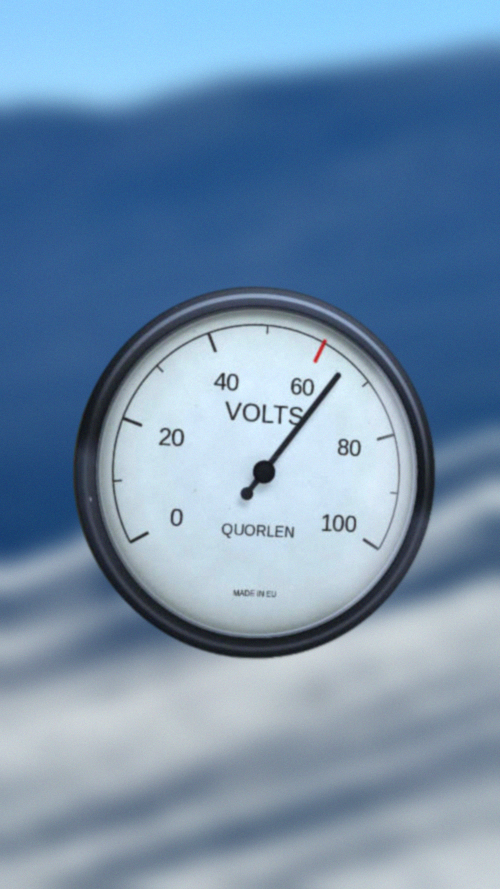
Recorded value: 65 V
